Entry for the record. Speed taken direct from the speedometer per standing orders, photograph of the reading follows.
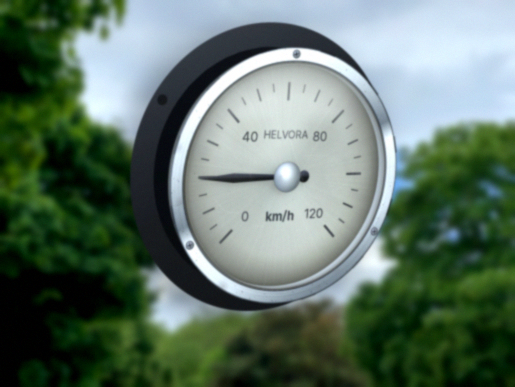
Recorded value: 20 km/h
